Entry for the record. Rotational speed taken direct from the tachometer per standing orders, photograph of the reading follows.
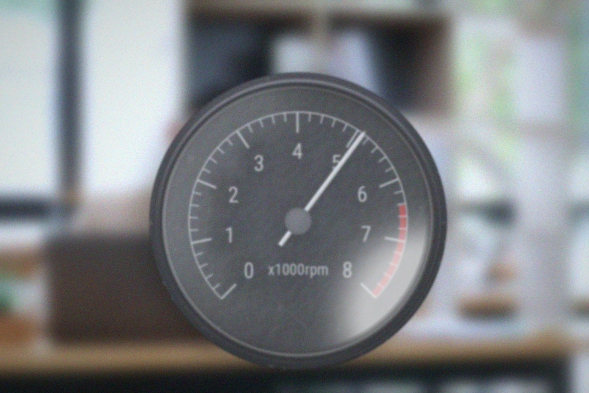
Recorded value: 5100 rpm
